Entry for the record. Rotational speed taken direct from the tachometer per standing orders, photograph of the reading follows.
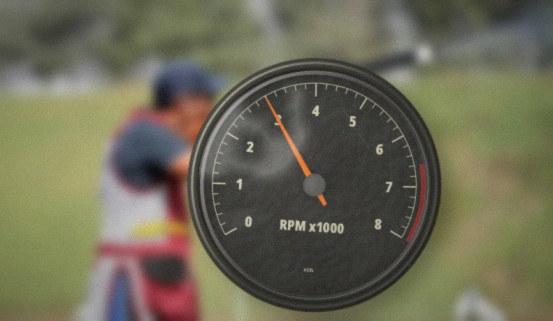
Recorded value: 3000 rpm
